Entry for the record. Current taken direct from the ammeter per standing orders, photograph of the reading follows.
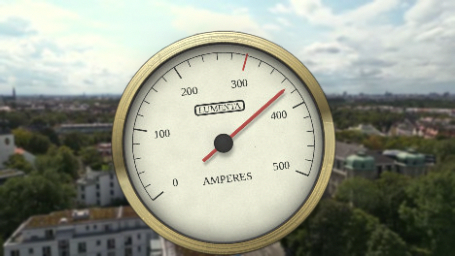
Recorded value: 370 A
